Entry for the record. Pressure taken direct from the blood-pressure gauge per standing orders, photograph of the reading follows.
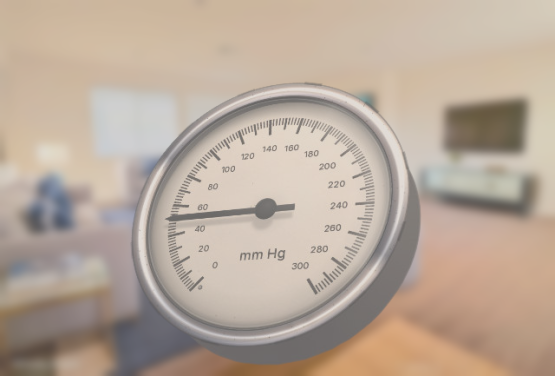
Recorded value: 50 mmHg
